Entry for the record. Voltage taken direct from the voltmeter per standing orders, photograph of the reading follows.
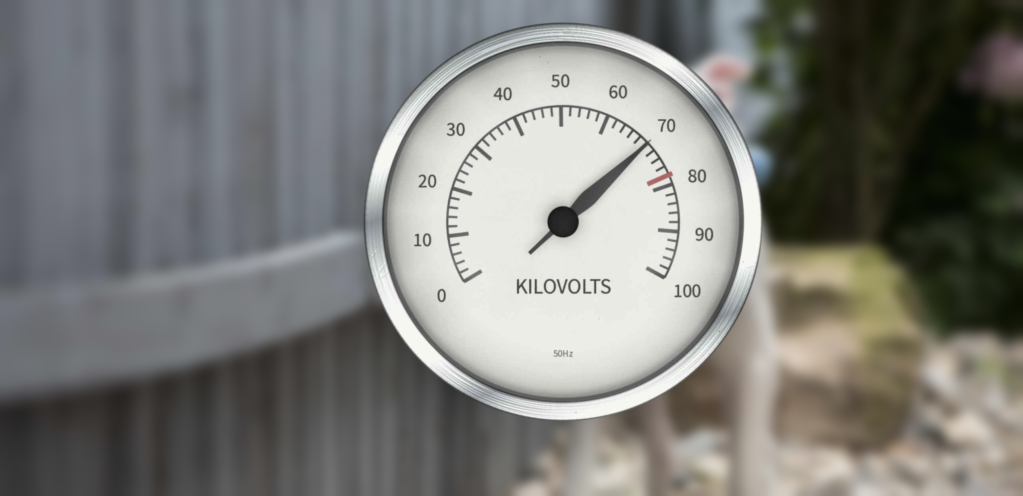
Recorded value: 70 kV
